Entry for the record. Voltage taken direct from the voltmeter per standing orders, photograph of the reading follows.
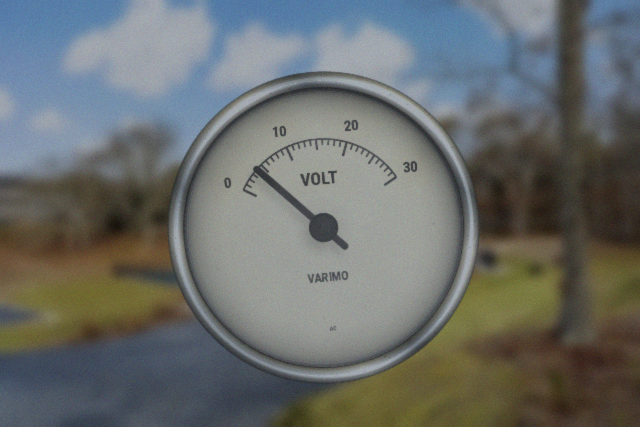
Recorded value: 4 V
